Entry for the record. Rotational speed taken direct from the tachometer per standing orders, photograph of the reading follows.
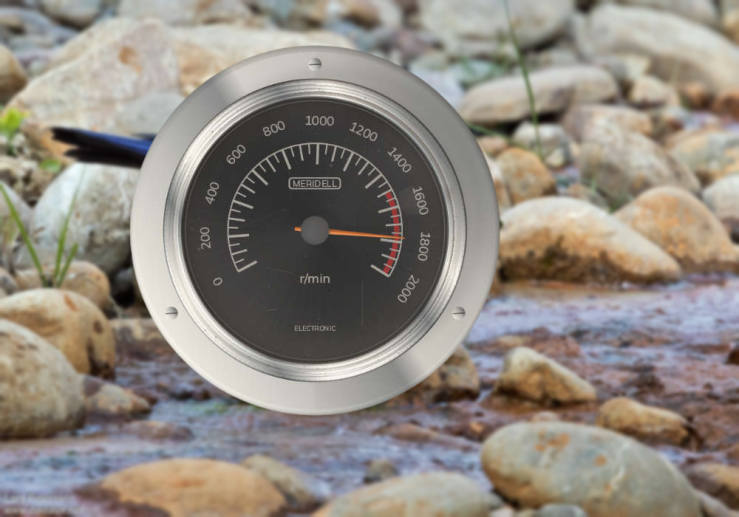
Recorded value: 1775 rpm
